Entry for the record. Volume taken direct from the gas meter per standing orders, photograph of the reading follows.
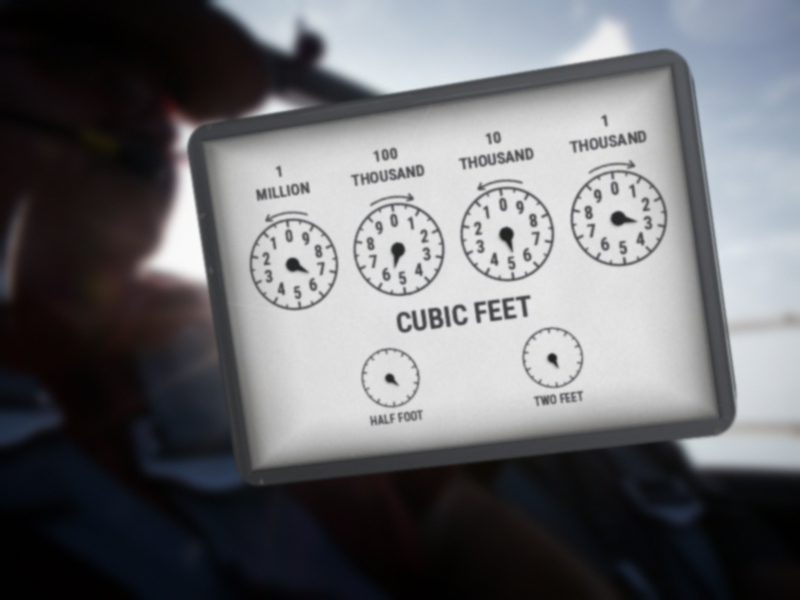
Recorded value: 655300 ft³
